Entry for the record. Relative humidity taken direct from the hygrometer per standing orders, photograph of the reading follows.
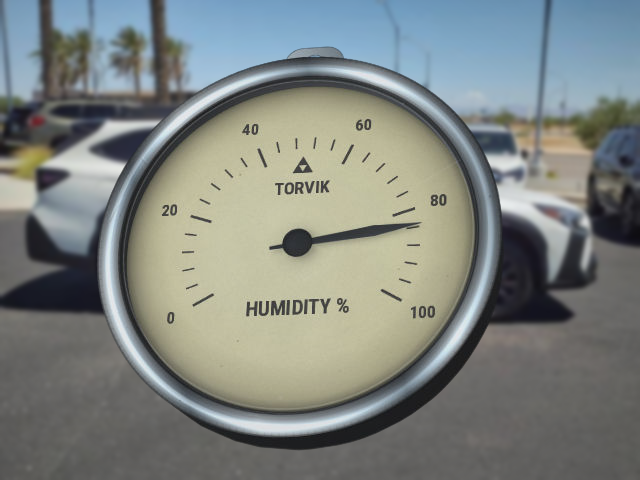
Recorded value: 84 %
